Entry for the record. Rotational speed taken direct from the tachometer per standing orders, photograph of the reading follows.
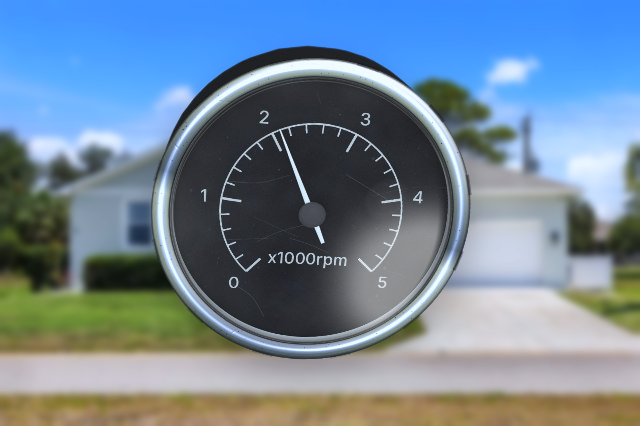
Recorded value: 2100 rpm
